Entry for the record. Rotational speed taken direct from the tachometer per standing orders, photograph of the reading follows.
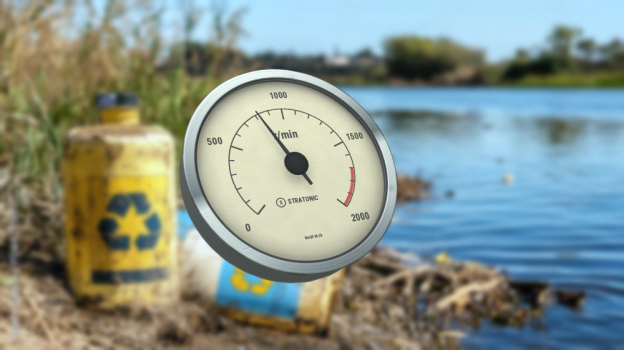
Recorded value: 800 rpm
